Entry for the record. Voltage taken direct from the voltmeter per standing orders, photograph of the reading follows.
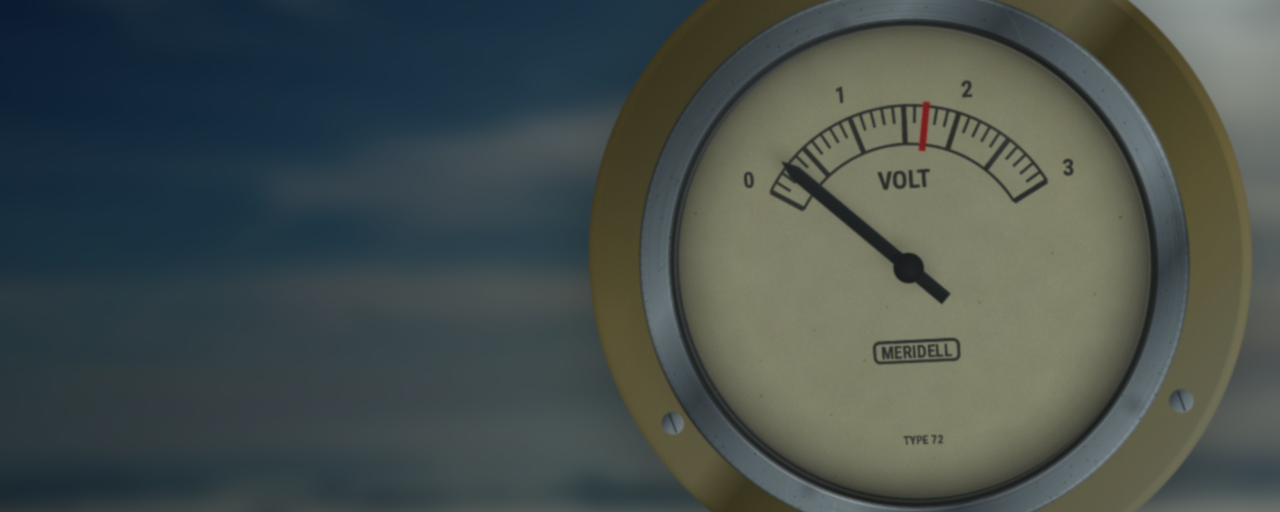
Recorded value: 0.3 V
